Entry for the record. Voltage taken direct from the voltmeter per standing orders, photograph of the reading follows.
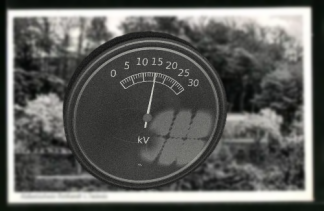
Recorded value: 15 kV
